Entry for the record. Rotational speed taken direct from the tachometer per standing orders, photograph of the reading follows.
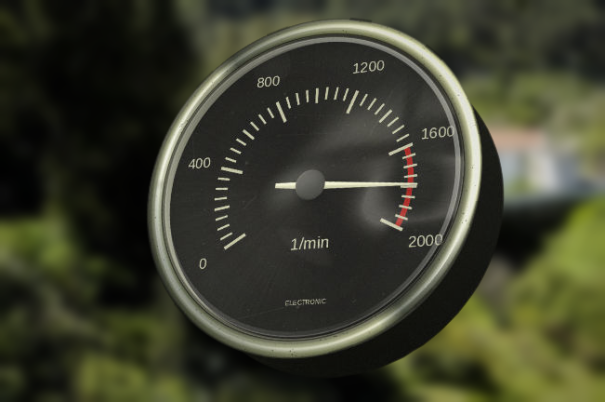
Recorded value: 1800 rpm
